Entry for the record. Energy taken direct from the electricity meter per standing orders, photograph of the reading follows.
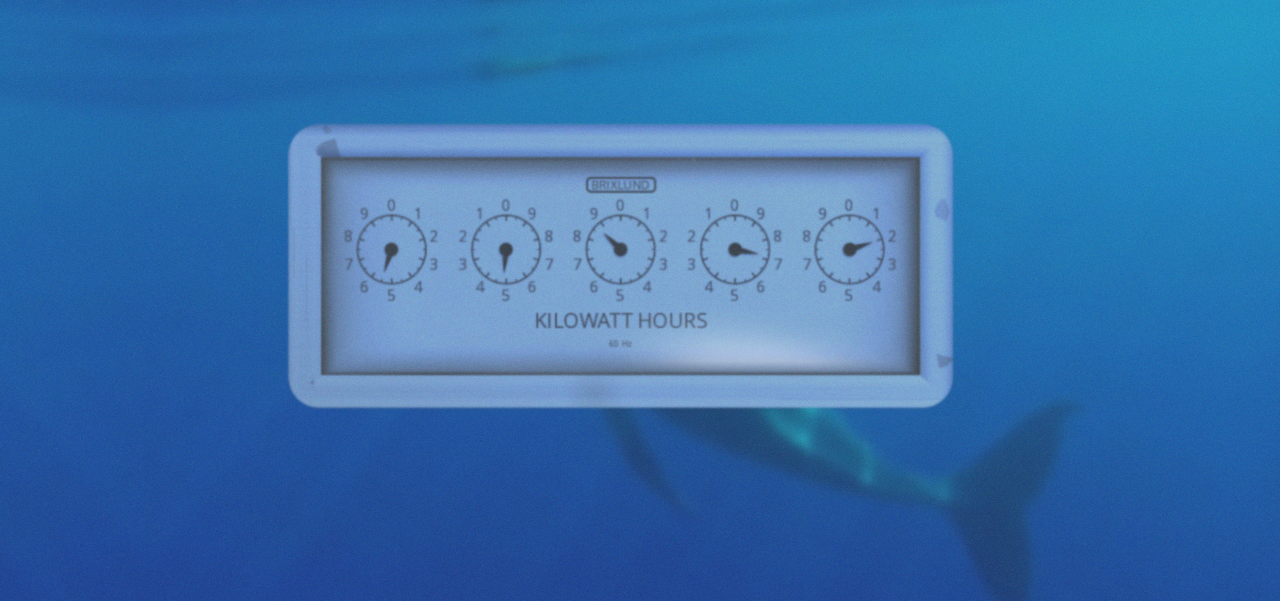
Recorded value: 54872 kWh
